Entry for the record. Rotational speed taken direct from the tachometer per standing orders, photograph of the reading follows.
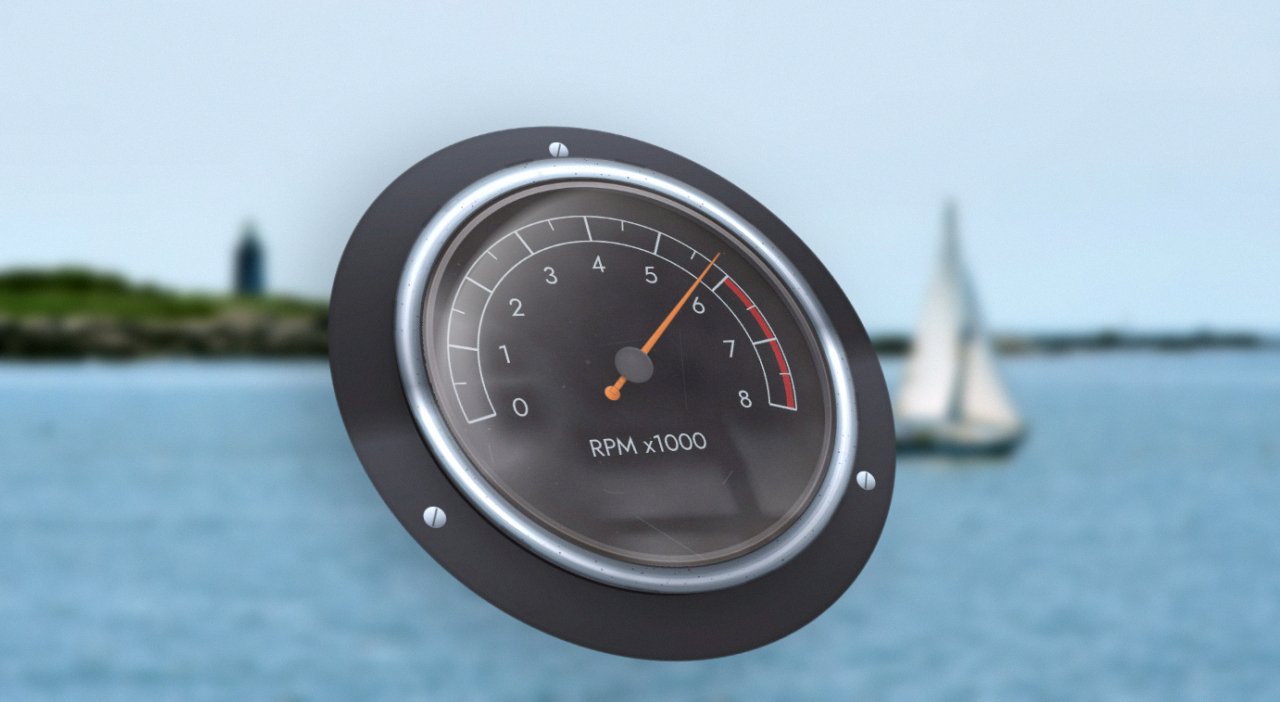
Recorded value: 5750 rpm
